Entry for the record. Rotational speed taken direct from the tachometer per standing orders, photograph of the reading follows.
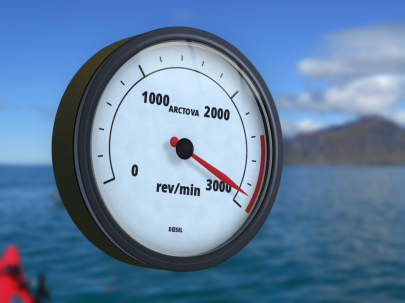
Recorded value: 2900 rpm
